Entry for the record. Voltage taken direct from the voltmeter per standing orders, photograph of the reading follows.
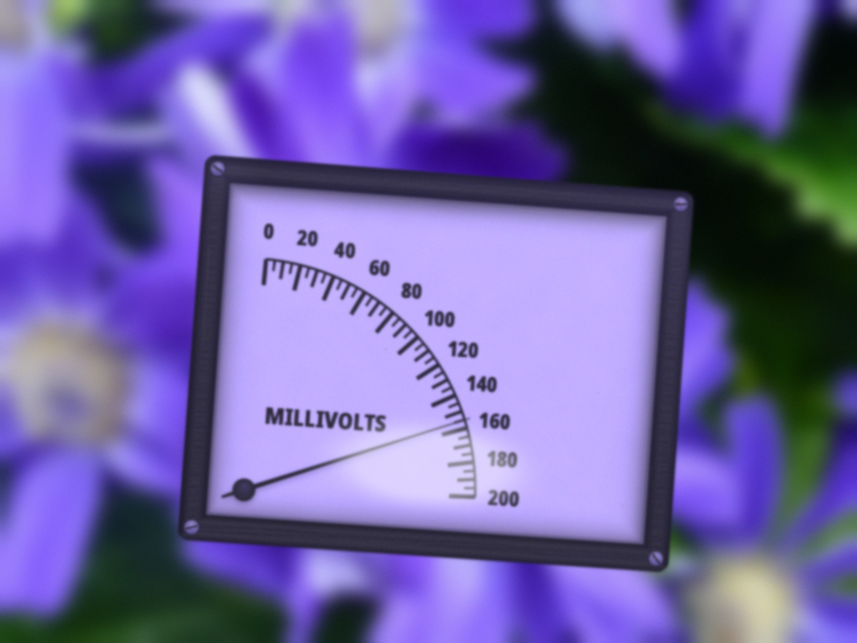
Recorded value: 155 mV
